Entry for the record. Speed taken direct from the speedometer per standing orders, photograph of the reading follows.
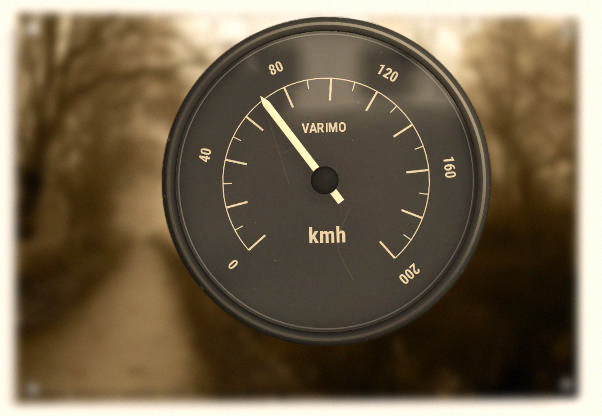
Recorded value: 70 km/h
